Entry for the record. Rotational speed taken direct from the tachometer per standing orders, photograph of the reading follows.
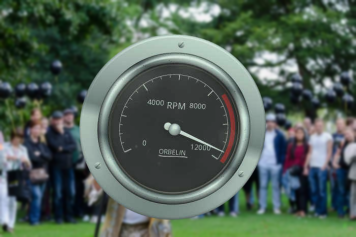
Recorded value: 11500 rpm
